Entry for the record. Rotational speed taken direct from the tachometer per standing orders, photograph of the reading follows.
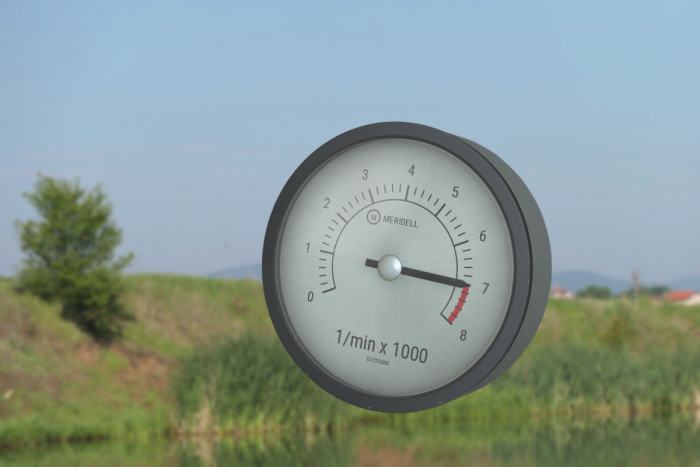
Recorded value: 7000 rpm
